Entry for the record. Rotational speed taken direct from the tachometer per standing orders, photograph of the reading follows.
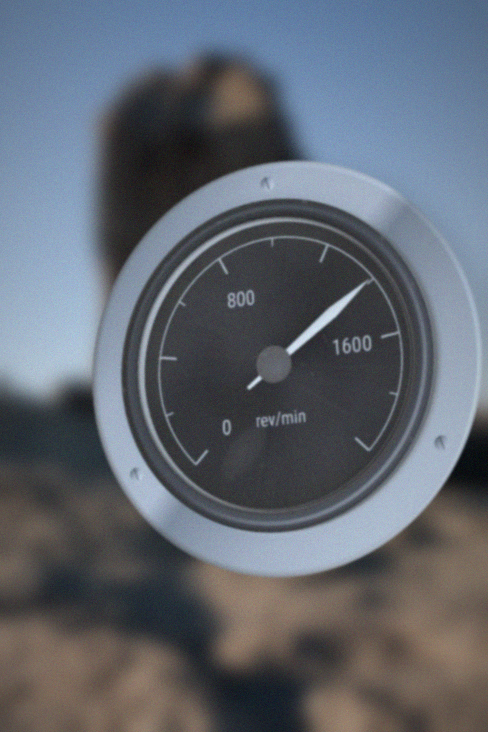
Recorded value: 1400 rpm
